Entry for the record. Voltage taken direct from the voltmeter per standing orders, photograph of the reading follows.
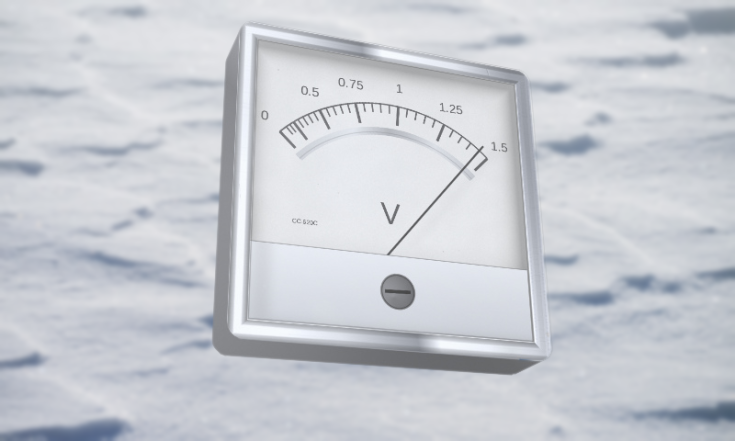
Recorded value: 1.45 V
